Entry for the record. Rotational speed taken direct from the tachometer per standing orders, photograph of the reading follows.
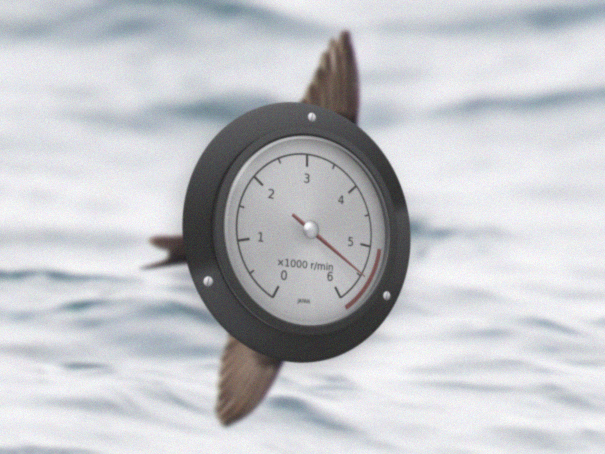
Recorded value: 5500 rpm
